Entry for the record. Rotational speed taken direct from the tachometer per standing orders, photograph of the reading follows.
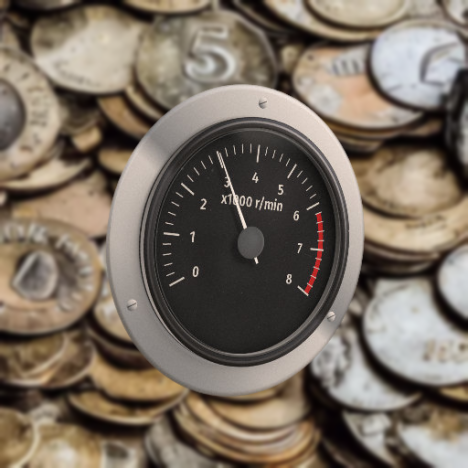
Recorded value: 3000 rpm
